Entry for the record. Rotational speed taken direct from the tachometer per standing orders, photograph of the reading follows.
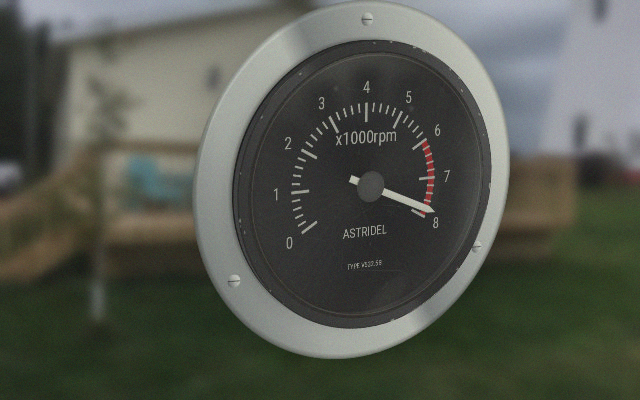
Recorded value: 7800 rpm
